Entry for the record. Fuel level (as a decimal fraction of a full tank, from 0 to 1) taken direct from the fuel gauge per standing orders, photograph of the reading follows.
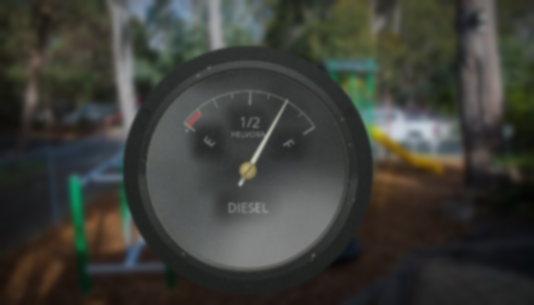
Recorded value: 0.75
